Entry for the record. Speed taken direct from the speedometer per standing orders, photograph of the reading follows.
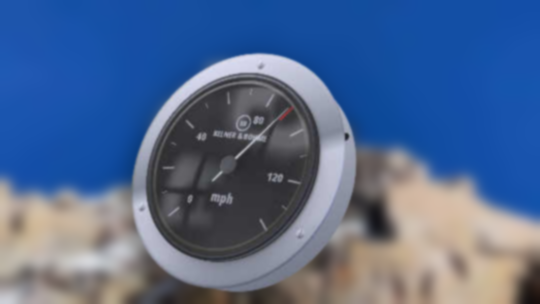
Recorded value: 90 mph
